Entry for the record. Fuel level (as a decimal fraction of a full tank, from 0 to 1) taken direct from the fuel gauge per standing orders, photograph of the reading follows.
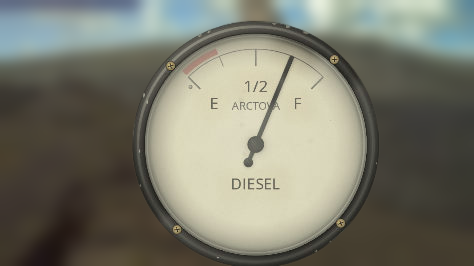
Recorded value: 0.75
